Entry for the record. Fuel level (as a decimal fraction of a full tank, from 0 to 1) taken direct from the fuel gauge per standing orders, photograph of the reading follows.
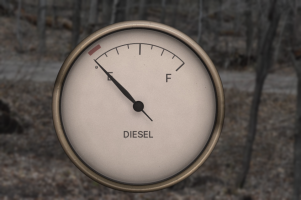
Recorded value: 0
